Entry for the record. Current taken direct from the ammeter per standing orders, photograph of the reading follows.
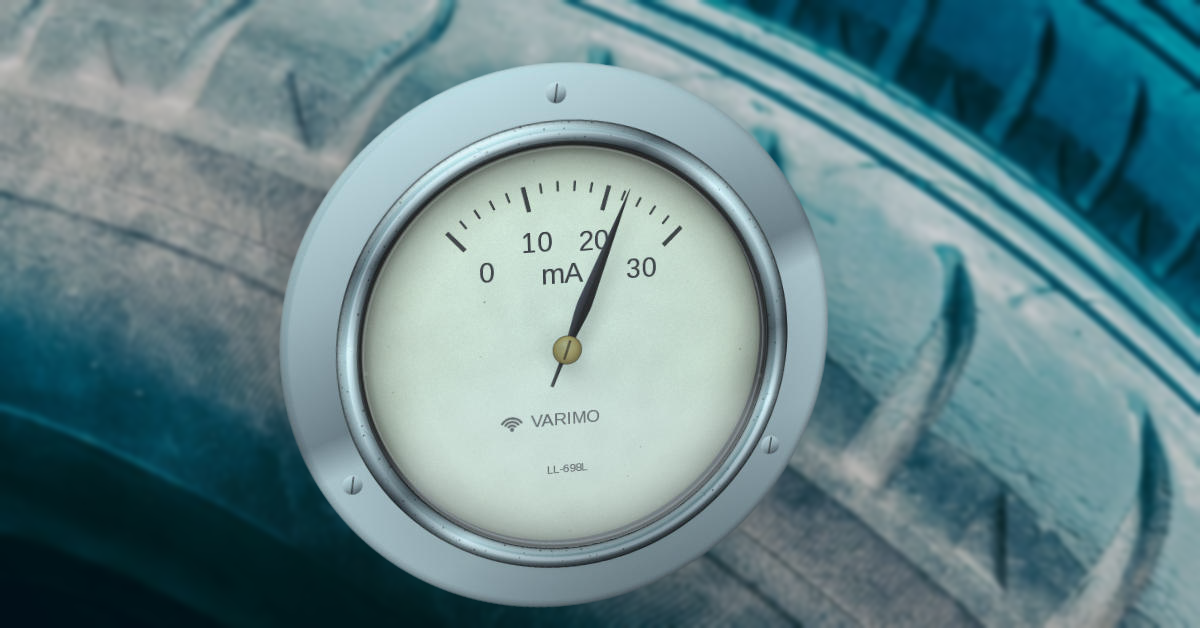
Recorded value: 22 mA
